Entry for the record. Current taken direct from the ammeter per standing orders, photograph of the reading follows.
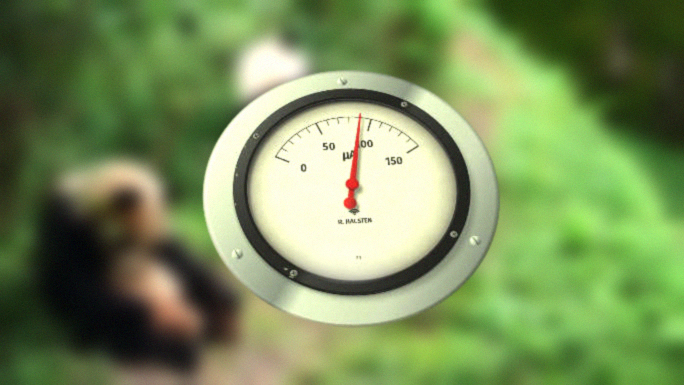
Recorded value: 90 µA
